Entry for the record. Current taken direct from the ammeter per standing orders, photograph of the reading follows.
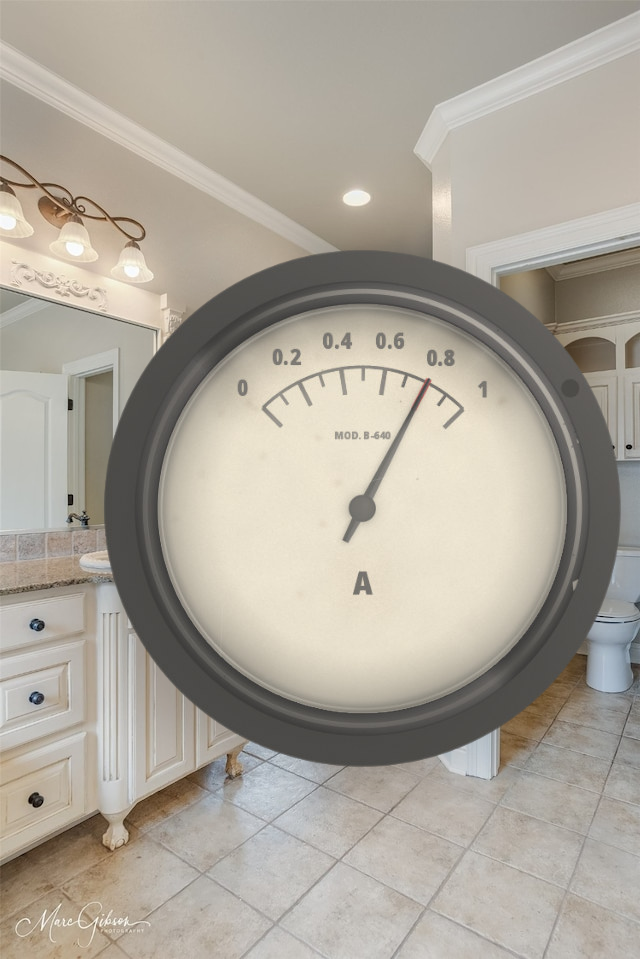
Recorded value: 0.8 A
